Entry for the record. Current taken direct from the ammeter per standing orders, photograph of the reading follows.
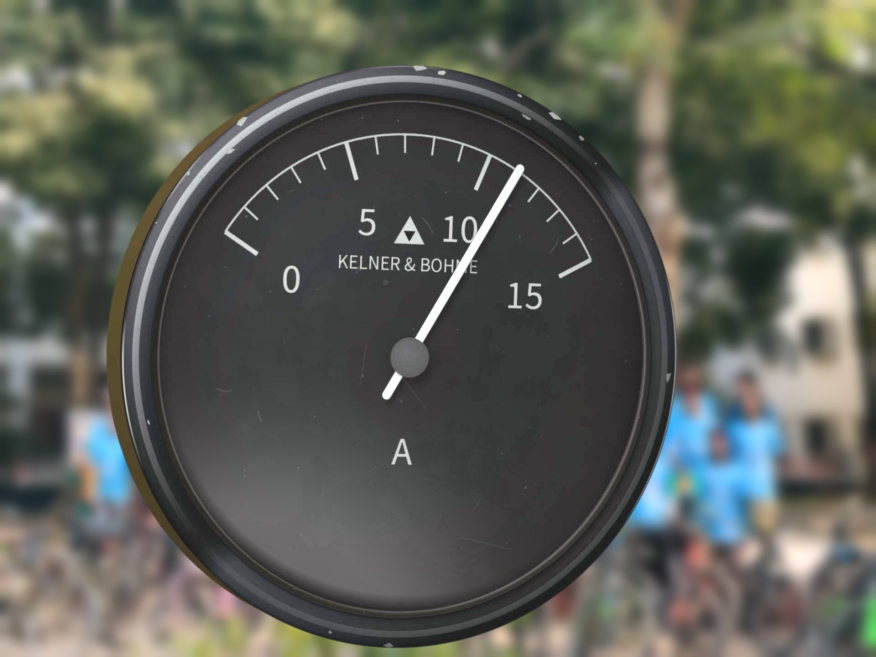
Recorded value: 11 A
